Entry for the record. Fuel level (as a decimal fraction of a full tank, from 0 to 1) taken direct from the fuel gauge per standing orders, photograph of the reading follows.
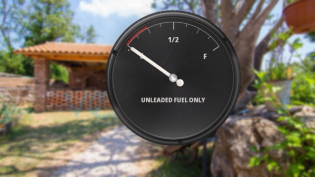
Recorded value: 0
